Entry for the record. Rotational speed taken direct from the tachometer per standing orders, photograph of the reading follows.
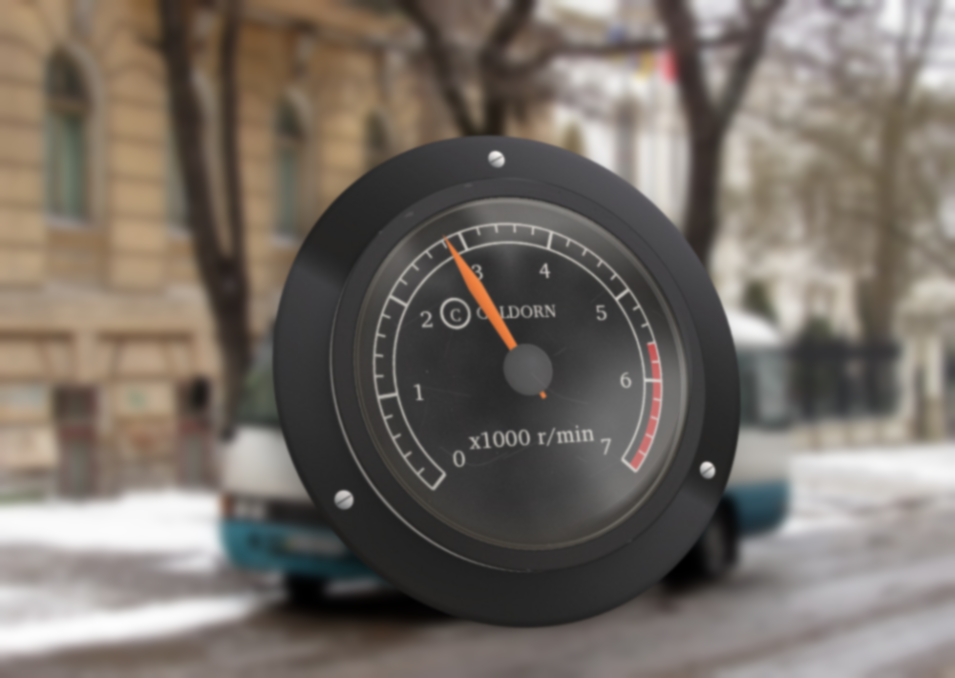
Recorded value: 2800 rpm
